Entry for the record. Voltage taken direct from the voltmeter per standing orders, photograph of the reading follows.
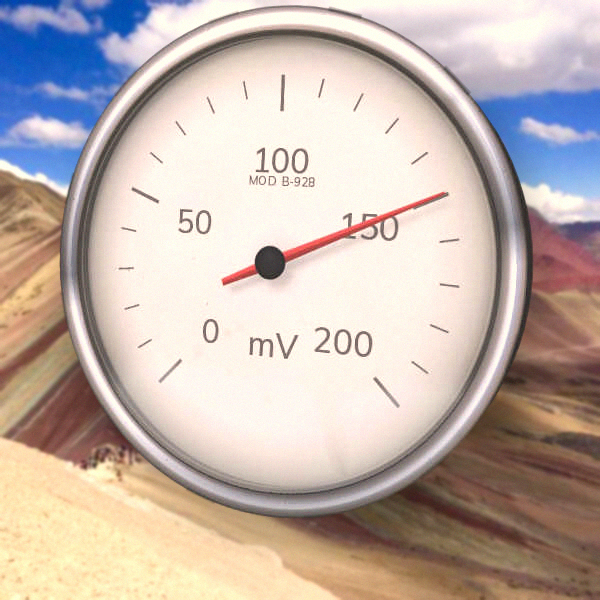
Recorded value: 150 mV
